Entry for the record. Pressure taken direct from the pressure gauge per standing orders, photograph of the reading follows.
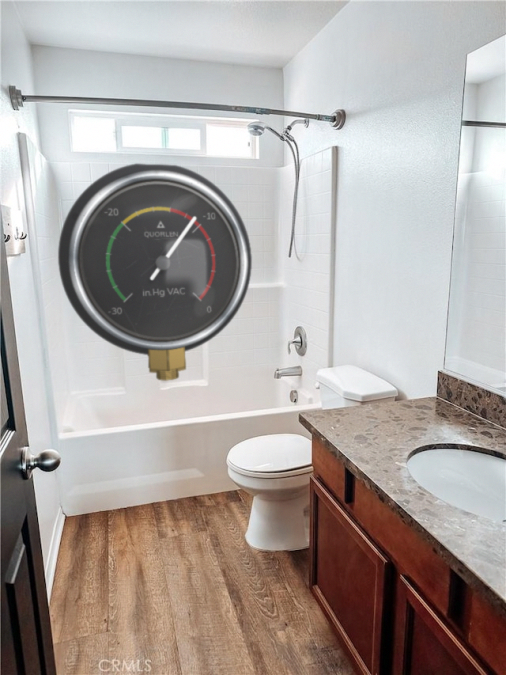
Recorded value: -11 inHg
